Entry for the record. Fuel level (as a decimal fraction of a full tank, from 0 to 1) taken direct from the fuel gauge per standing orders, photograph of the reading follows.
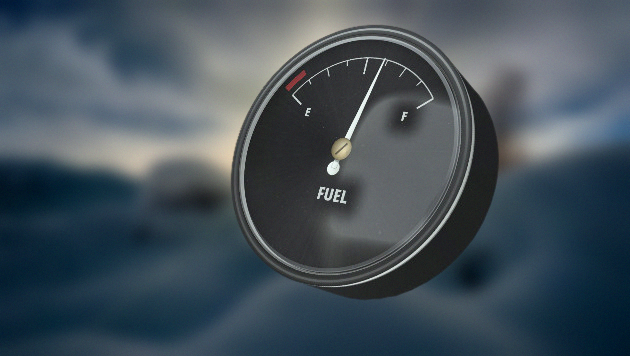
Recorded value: 0.625
